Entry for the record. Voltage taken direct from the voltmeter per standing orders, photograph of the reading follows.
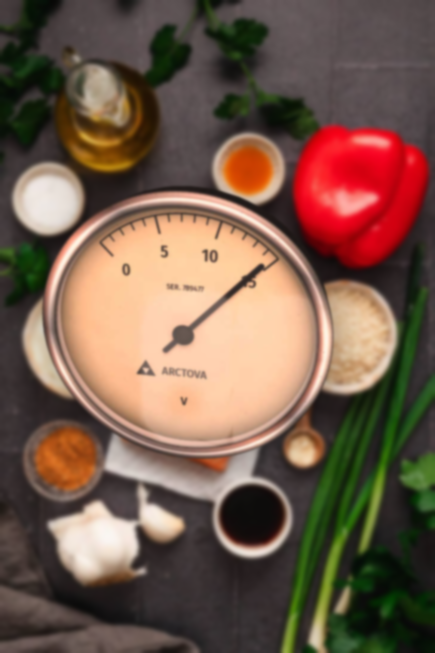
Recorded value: 14.5 V
